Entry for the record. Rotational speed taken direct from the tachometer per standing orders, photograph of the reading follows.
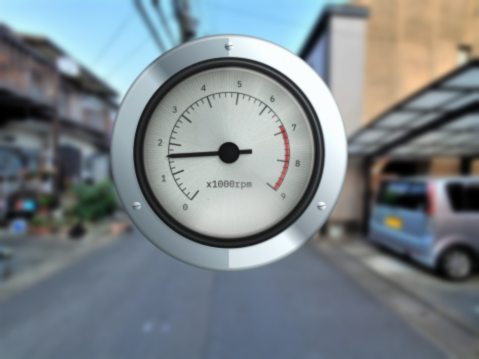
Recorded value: 1600 rpm
